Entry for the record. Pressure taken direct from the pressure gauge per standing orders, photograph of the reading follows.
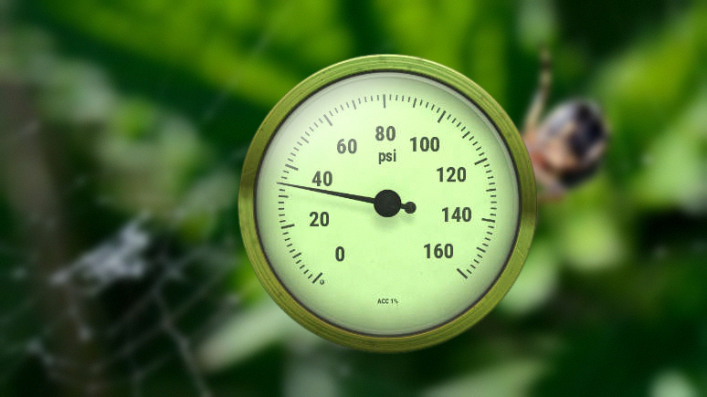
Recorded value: 34 psi
